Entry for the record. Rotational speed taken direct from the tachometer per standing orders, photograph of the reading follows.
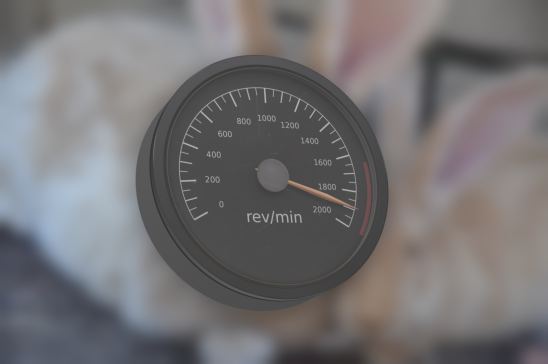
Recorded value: 1900 rpm
